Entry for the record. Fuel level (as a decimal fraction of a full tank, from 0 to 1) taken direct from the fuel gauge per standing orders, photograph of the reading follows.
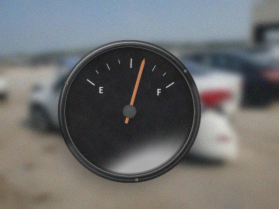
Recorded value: 0.625
